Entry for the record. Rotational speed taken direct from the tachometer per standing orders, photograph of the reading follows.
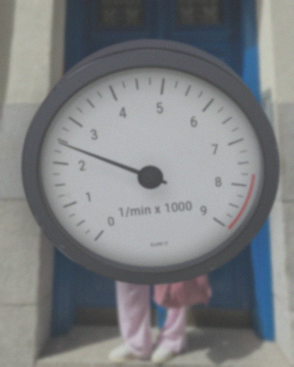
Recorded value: 2500 rpm
